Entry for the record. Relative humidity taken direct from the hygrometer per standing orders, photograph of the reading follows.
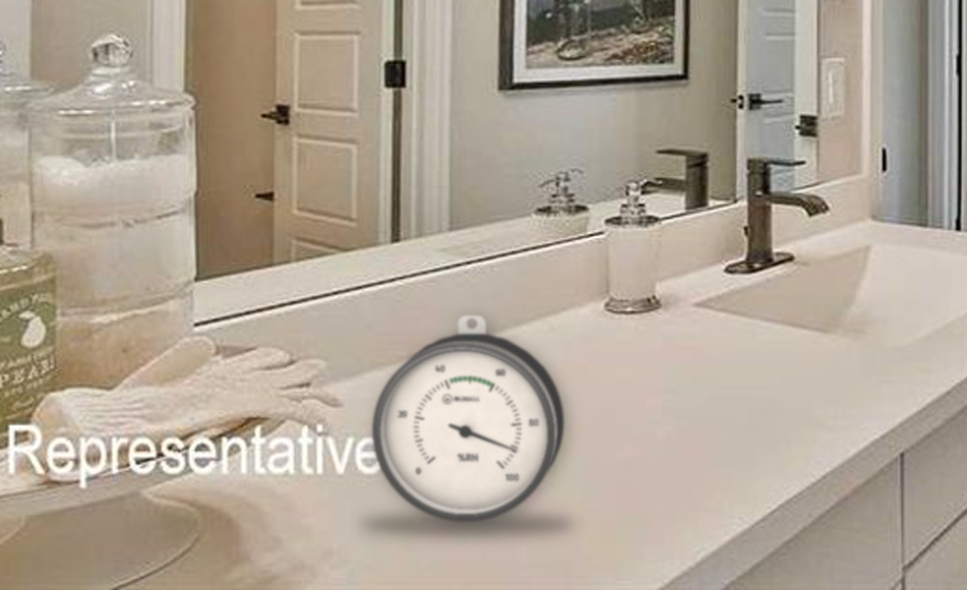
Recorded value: 90 %
